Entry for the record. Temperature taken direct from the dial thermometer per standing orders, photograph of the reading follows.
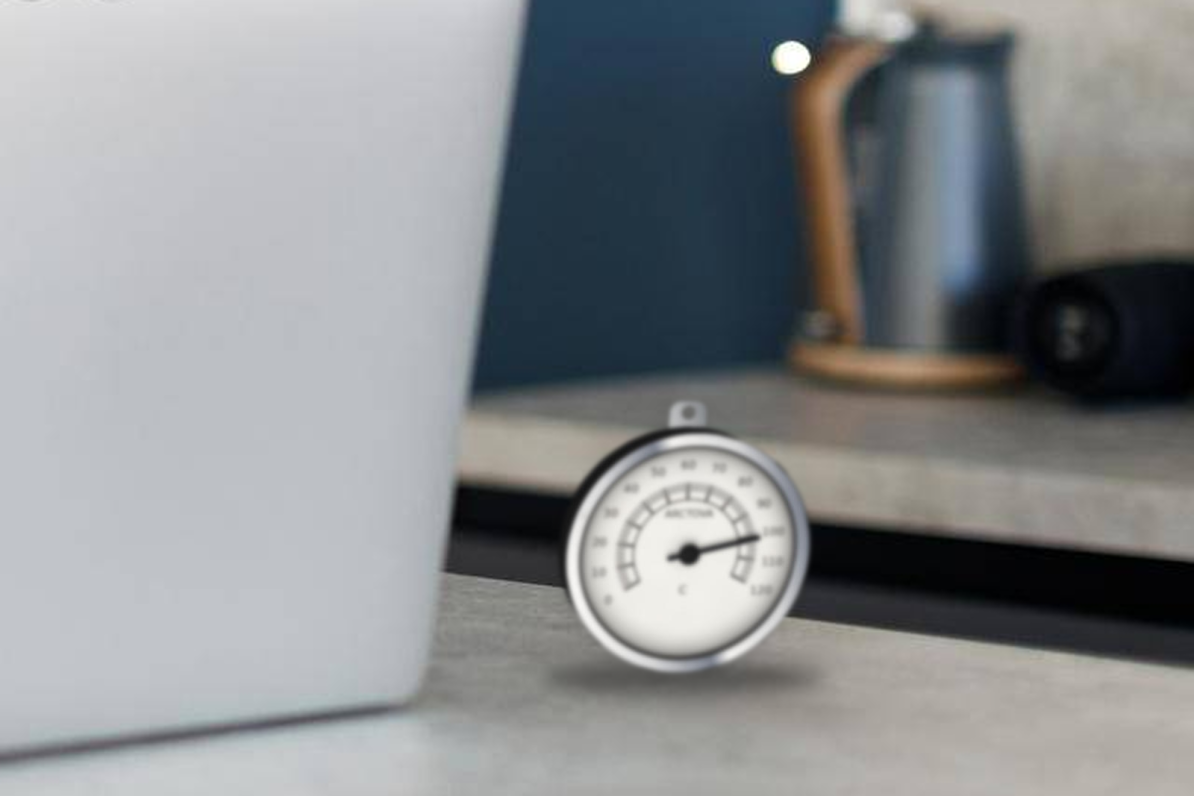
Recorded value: 100 °C
